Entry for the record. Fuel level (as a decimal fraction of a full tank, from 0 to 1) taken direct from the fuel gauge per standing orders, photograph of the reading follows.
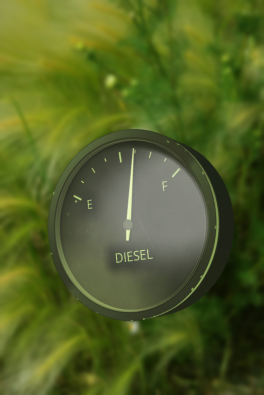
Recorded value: 0.625
